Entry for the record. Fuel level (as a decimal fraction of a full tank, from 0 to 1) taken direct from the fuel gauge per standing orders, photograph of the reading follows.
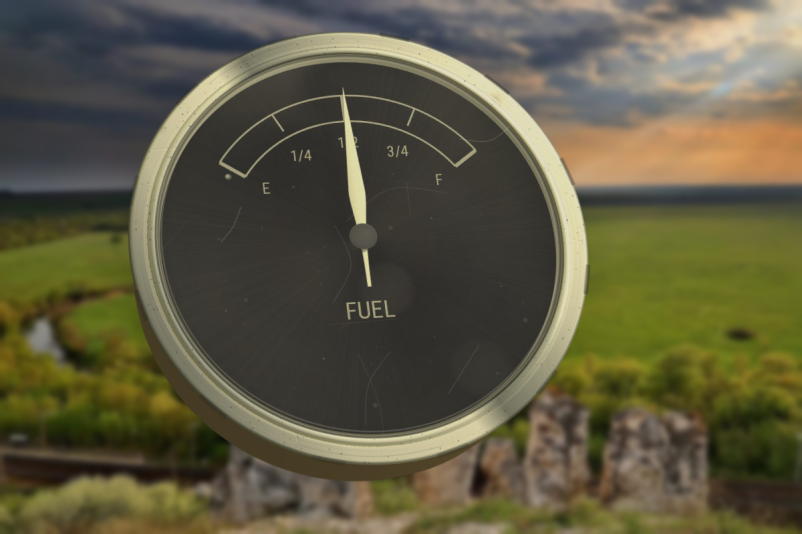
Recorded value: 0.5
